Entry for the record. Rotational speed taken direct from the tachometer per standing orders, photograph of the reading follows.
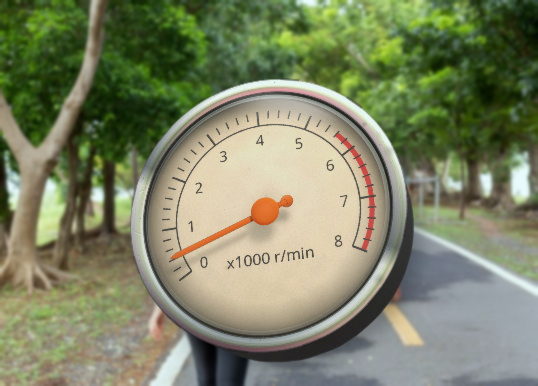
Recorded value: 400 rpm
